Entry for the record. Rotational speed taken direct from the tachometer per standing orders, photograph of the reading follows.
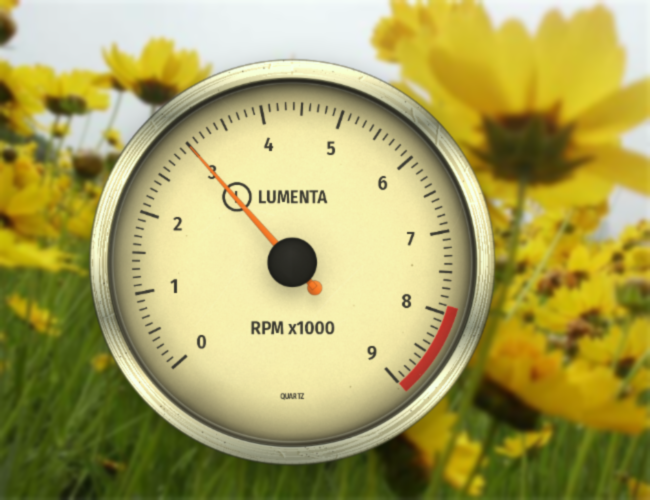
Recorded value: 3000 rpm
